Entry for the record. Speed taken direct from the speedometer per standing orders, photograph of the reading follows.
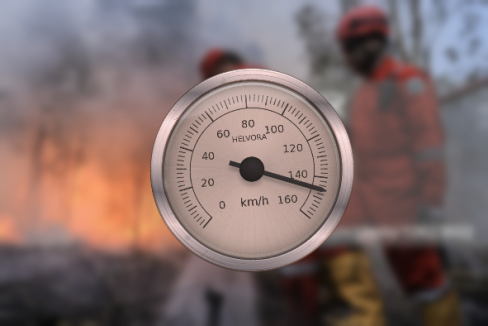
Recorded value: 146 km/h
